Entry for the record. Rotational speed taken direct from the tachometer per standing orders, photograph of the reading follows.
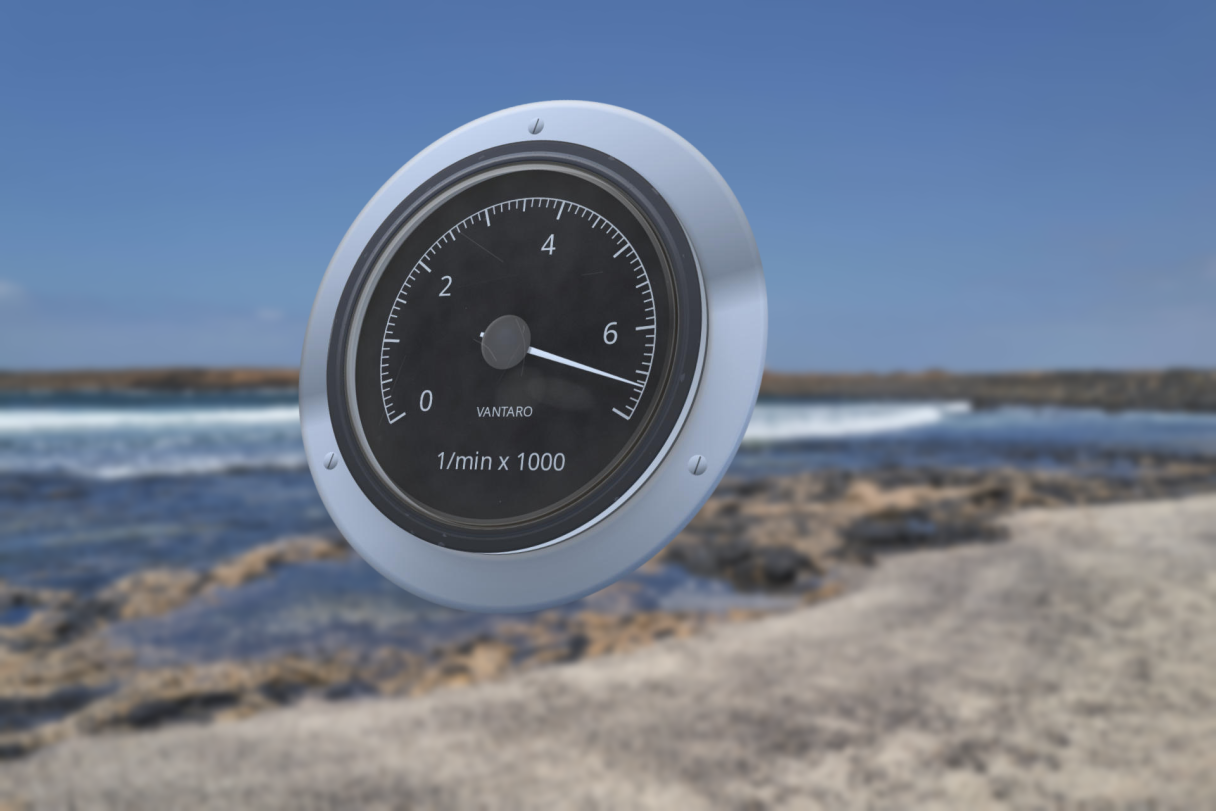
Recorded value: 6650 rpm
